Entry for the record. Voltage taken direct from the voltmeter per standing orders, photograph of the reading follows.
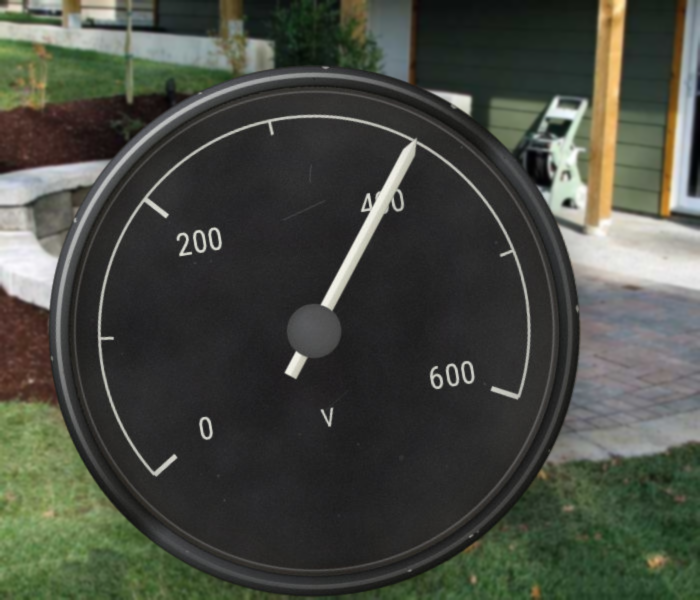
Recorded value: 400 V
